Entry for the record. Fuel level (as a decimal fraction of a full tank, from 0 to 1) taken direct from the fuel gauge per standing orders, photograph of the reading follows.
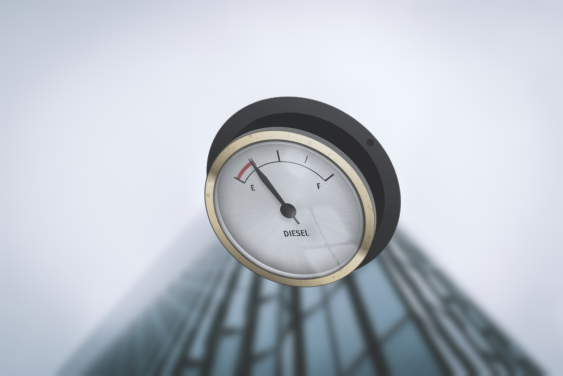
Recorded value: 0.25
